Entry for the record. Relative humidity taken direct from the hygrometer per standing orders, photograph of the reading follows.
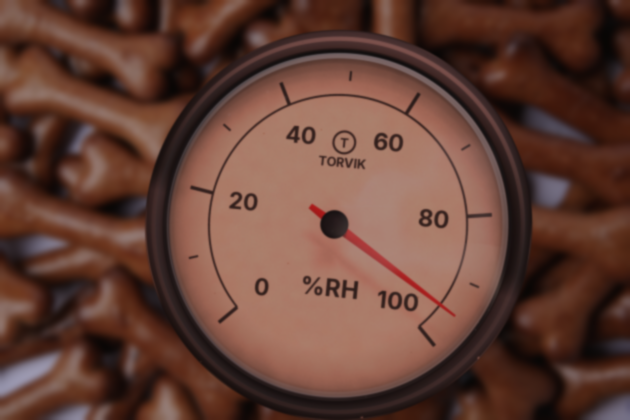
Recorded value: 95 %
